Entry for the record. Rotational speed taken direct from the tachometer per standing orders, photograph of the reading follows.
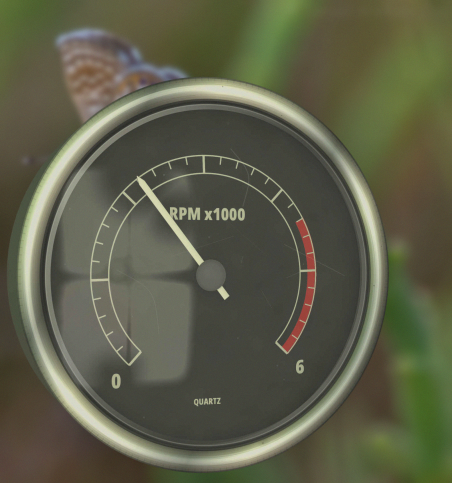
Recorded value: 2200 rpm
